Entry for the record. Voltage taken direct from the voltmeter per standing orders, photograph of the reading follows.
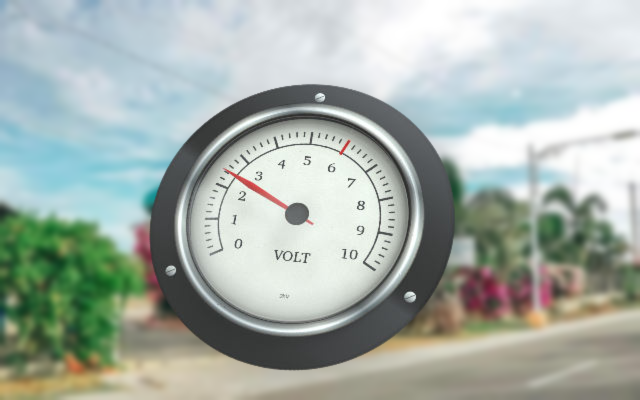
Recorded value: 2.4 V
